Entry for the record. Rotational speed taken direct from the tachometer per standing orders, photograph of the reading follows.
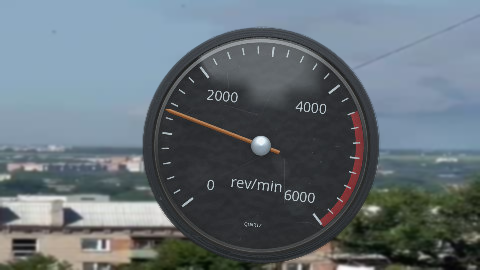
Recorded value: 1300 rpm
